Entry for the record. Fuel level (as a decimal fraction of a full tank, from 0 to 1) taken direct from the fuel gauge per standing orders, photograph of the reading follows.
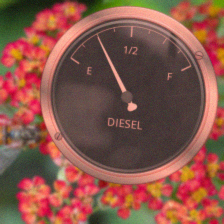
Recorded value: 0.25
